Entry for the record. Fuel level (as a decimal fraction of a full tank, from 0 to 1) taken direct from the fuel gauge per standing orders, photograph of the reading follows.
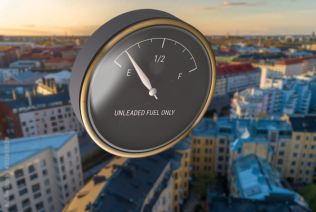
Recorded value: 0.125
